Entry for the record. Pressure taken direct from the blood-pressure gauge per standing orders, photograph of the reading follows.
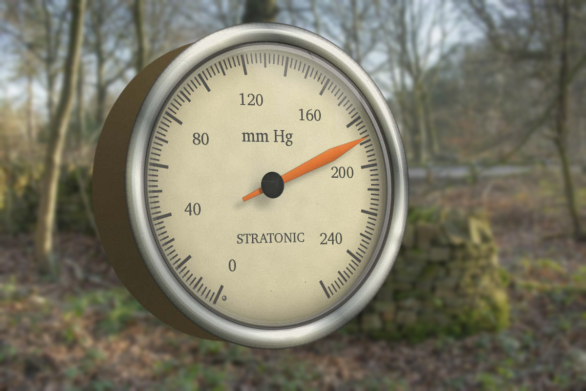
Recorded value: 188 mmHg
